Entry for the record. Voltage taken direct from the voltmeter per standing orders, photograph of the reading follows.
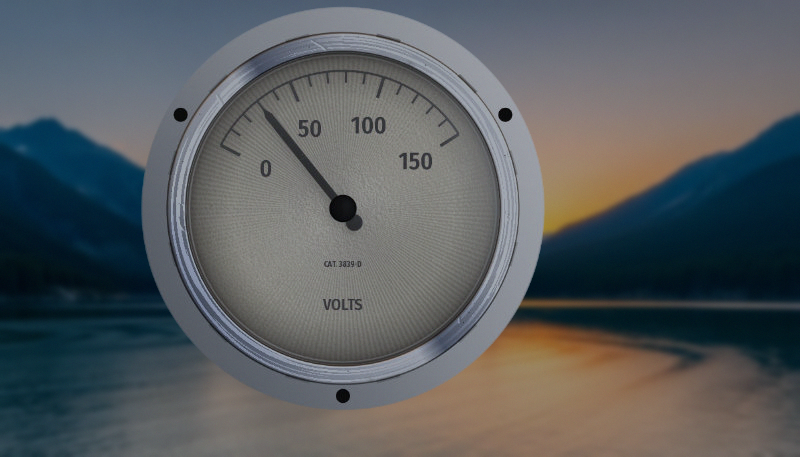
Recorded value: 30 V
